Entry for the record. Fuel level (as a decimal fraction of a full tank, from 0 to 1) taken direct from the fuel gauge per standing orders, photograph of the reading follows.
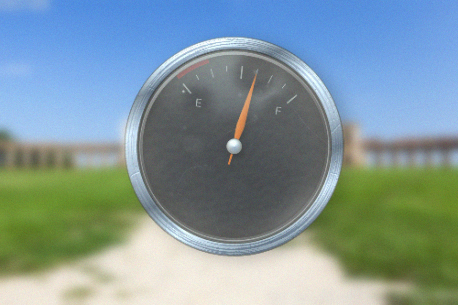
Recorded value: 0.625
